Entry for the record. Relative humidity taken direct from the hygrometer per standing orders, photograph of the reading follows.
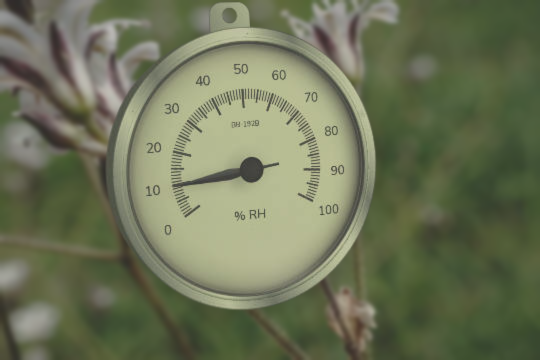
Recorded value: 10 %
